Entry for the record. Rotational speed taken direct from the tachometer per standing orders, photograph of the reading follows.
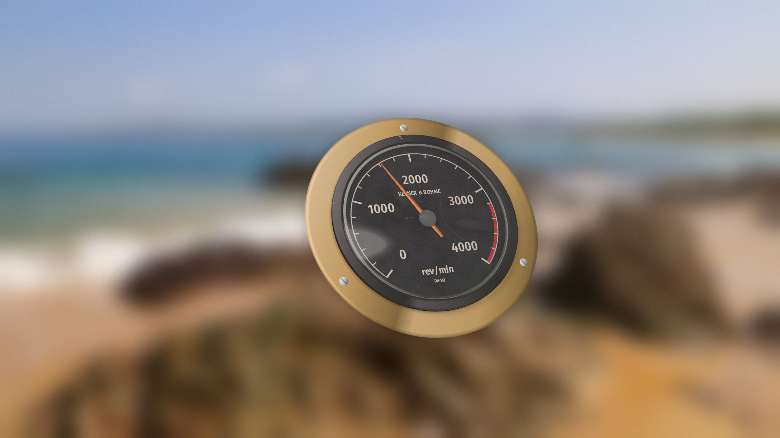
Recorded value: 1600 rpm
